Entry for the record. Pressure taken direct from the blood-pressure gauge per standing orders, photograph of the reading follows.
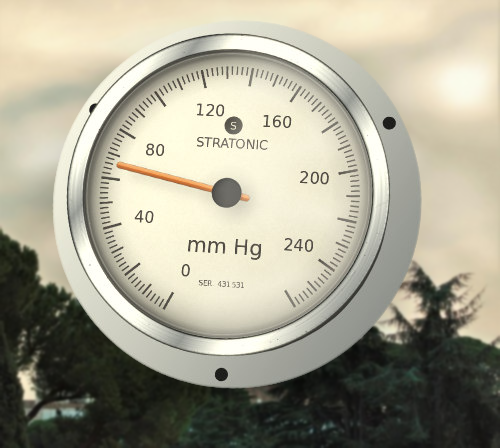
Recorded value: 66 mmHg
